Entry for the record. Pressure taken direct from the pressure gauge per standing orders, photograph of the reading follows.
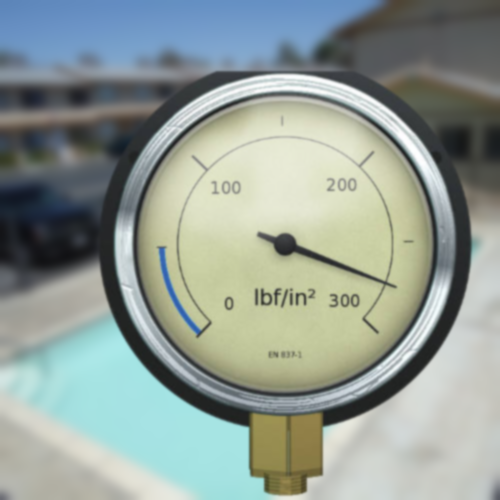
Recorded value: 275 psi
